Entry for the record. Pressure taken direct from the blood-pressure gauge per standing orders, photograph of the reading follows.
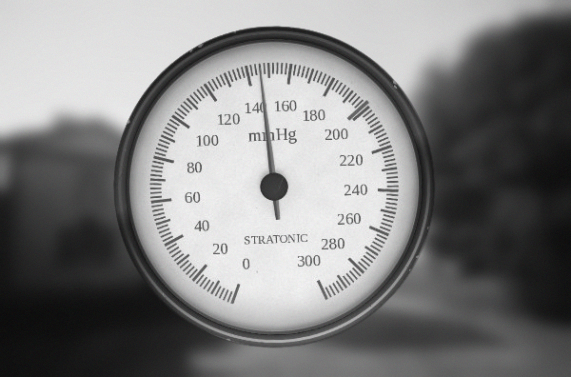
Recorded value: 146 mmHg
